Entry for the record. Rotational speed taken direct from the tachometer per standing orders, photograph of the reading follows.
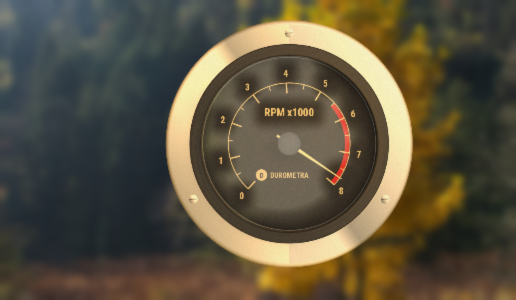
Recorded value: 7750 rpm
